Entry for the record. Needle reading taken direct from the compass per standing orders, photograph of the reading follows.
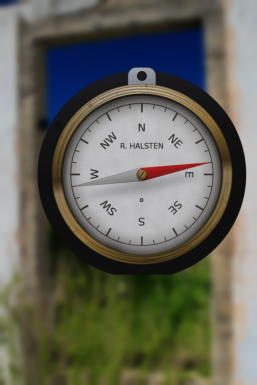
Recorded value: 80 °
